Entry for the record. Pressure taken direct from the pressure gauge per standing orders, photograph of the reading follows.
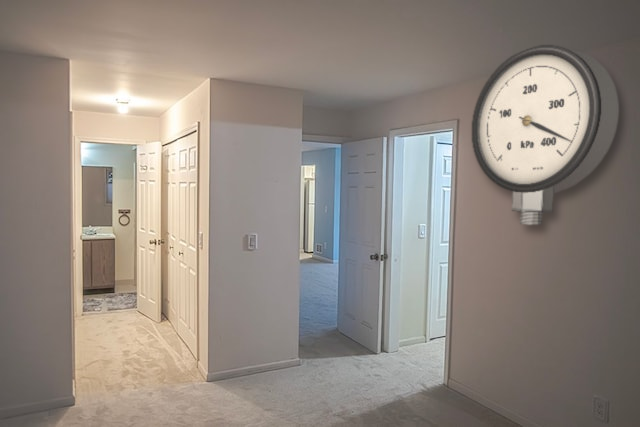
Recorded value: 375 kPa
